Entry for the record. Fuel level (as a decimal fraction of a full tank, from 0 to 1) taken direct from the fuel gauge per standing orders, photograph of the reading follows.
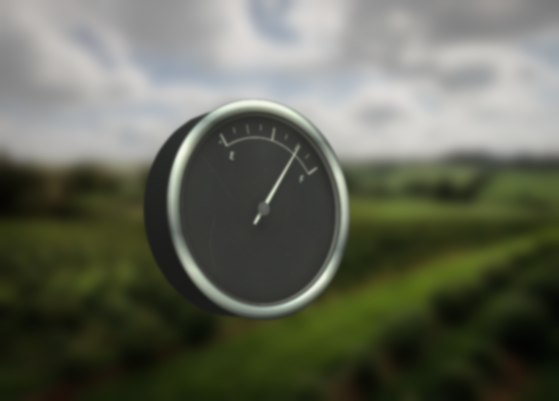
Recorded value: 0.75
